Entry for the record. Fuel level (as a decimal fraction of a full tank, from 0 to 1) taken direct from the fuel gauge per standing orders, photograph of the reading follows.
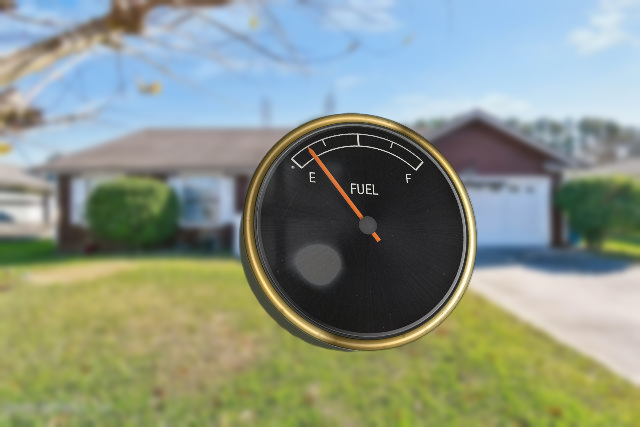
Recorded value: 0.125
